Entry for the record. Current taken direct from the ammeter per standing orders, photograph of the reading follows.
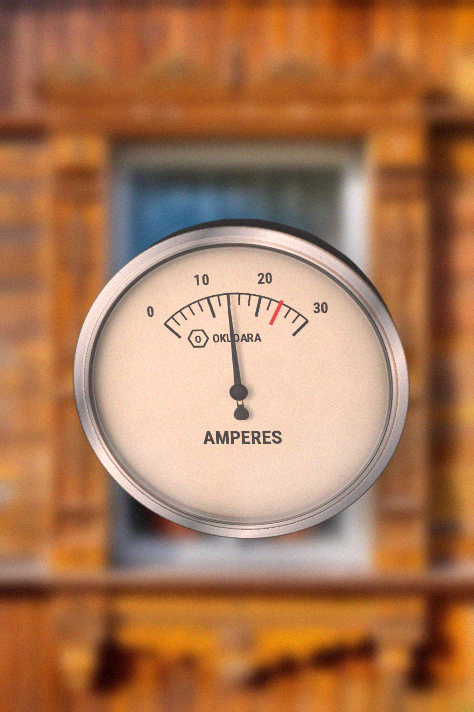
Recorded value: 14 A
